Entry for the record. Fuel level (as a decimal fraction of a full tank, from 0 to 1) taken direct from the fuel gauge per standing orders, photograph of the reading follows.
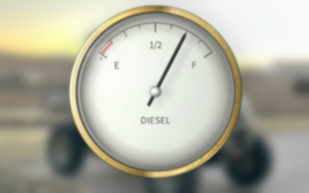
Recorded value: 0.75
